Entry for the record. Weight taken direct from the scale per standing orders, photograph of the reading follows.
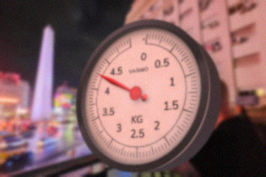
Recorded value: 4.25 kg
